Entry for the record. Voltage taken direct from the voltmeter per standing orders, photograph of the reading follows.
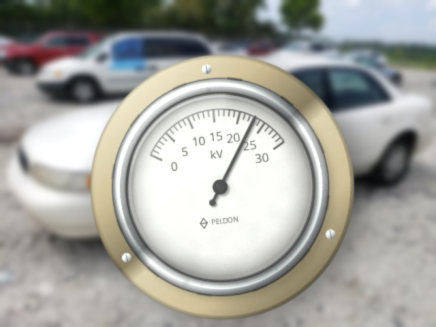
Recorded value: 23 kV
